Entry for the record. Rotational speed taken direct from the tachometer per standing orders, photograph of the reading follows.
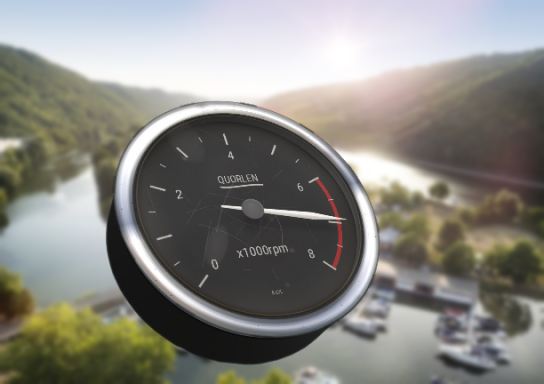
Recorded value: 7000 rpm
